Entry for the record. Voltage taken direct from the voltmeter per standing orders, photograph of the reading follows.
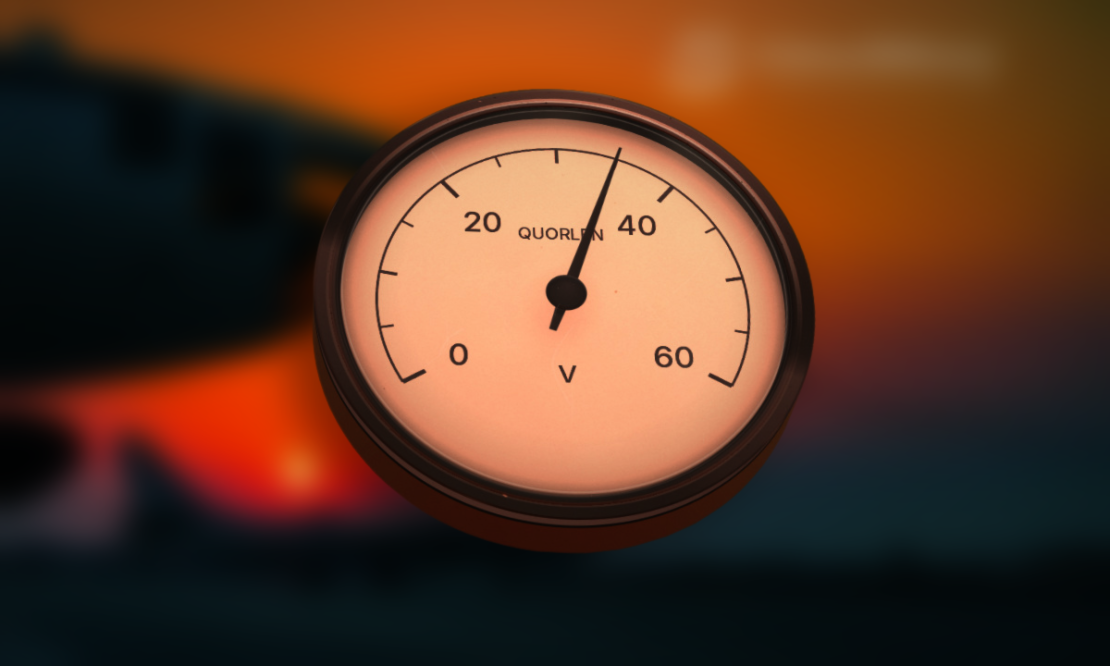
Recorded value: 35 V
